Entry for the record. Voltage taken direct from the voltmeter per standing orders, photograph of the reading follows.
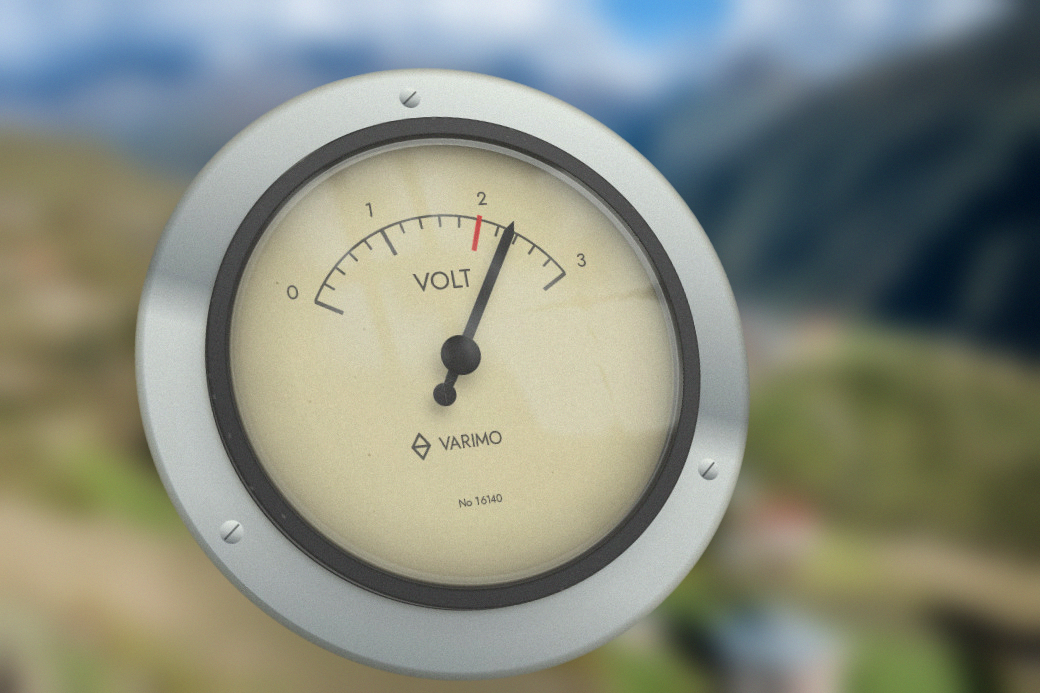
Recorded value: 2.3 V
